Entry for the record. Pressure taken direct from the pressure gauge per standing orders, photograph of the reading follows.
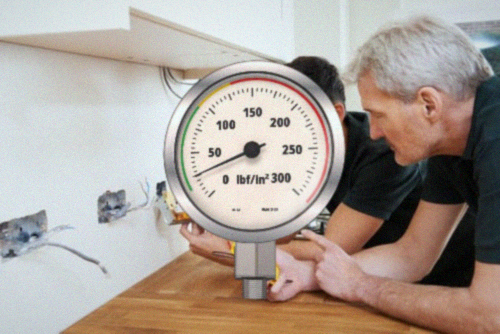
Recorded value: 25 psi
